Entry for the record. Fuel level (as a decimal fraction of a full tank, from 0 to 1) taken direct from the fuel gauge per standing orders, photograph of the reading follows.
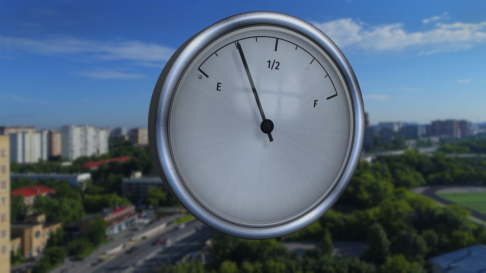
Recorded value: 0.25
